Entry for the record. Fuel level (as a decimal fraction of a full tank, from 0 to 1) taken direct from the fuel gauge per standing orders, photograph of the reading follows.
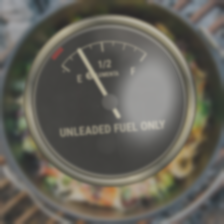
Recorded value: 0.25
